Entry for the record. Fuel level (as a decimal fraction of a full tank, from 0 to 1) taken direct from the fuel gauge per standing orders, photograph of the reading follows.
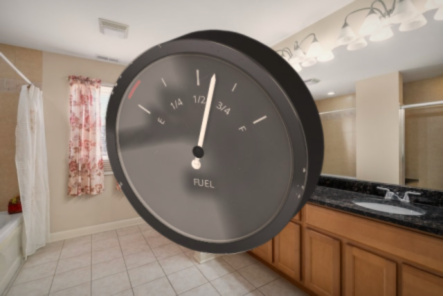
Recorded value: 0.625
